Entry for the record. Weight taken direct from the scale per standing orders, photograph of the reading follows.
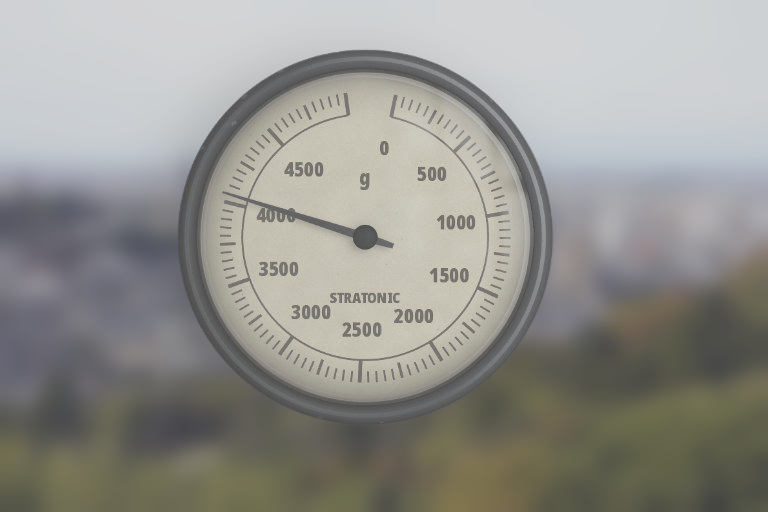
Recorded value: 4050 g
